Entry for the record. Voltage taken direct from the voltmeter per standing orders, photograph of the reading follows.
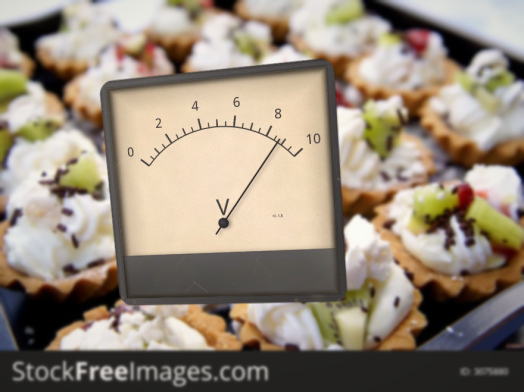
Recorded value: 8.75 V
